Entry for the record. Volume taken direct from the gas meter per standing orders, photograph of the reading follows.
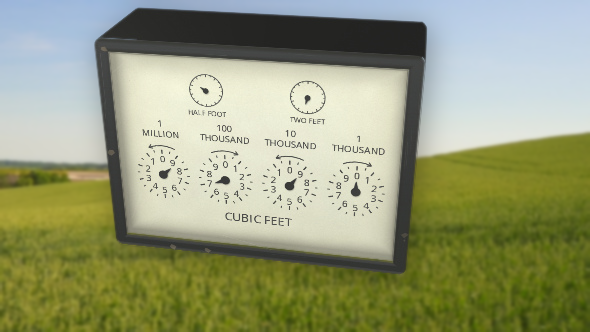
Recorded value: 869000 ft³
